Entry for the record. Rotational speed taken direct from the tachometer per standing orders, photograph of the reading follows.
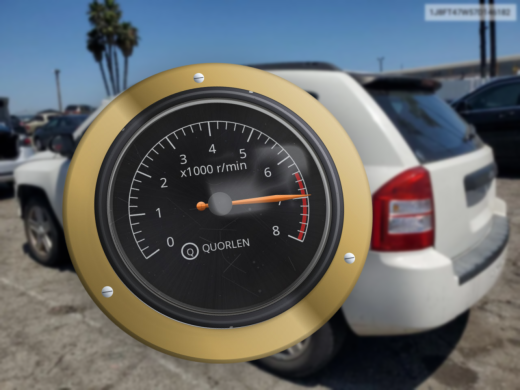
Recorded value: 7000 rpm
